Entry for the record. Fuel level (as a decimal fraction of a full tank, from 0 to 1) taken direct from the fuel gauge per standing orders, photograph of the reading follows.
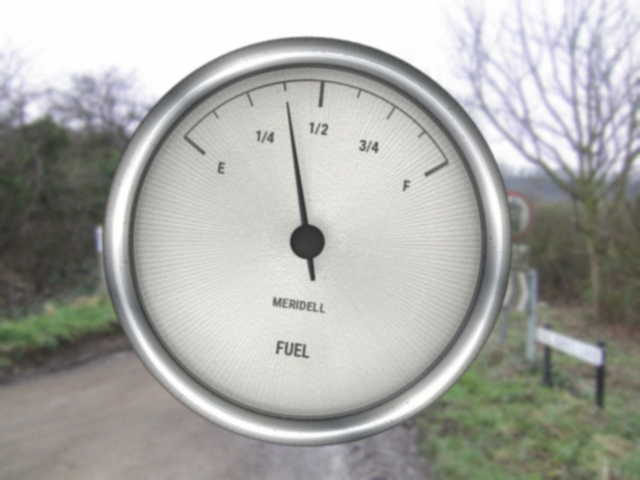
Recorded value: 0.375
